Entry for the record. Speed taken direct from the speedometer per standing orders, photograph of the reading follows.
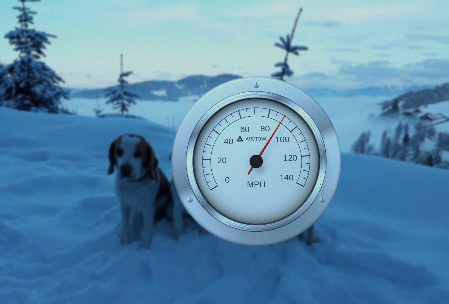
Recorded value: 90 mph
